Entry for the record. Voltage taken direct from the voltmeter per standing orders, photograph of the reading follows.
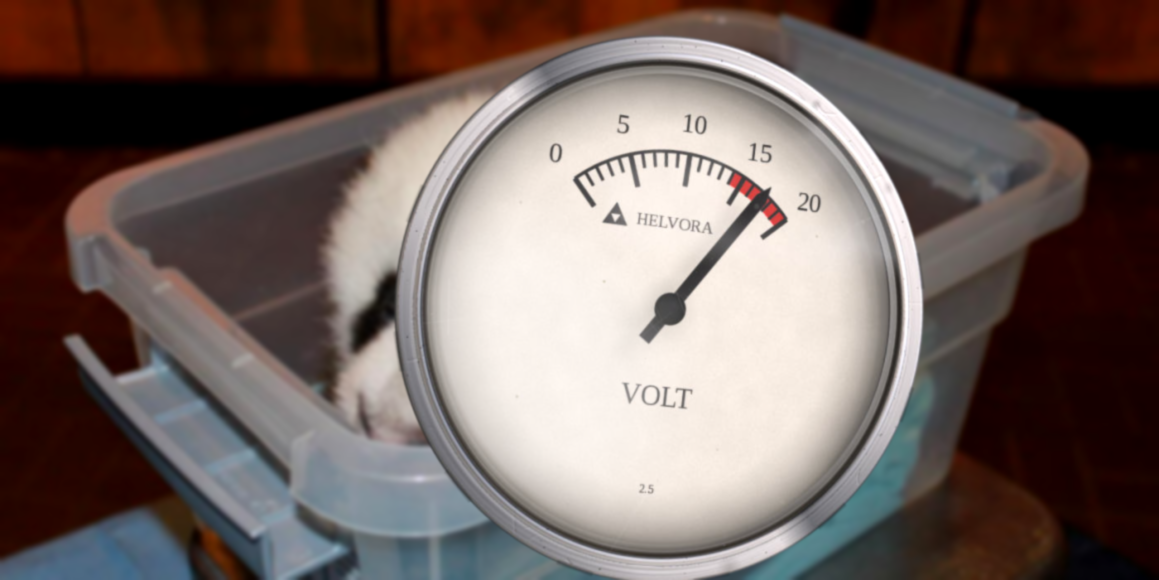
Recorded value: 17 V
